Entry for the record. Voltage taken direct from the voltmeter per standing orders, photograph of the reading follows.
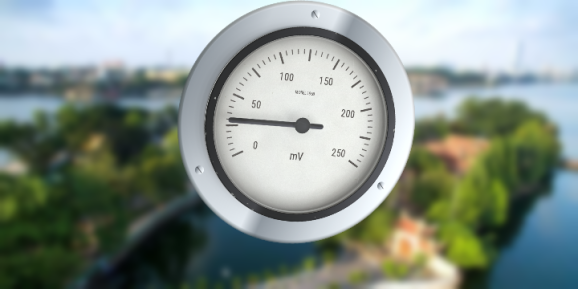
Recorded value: 30 mV
